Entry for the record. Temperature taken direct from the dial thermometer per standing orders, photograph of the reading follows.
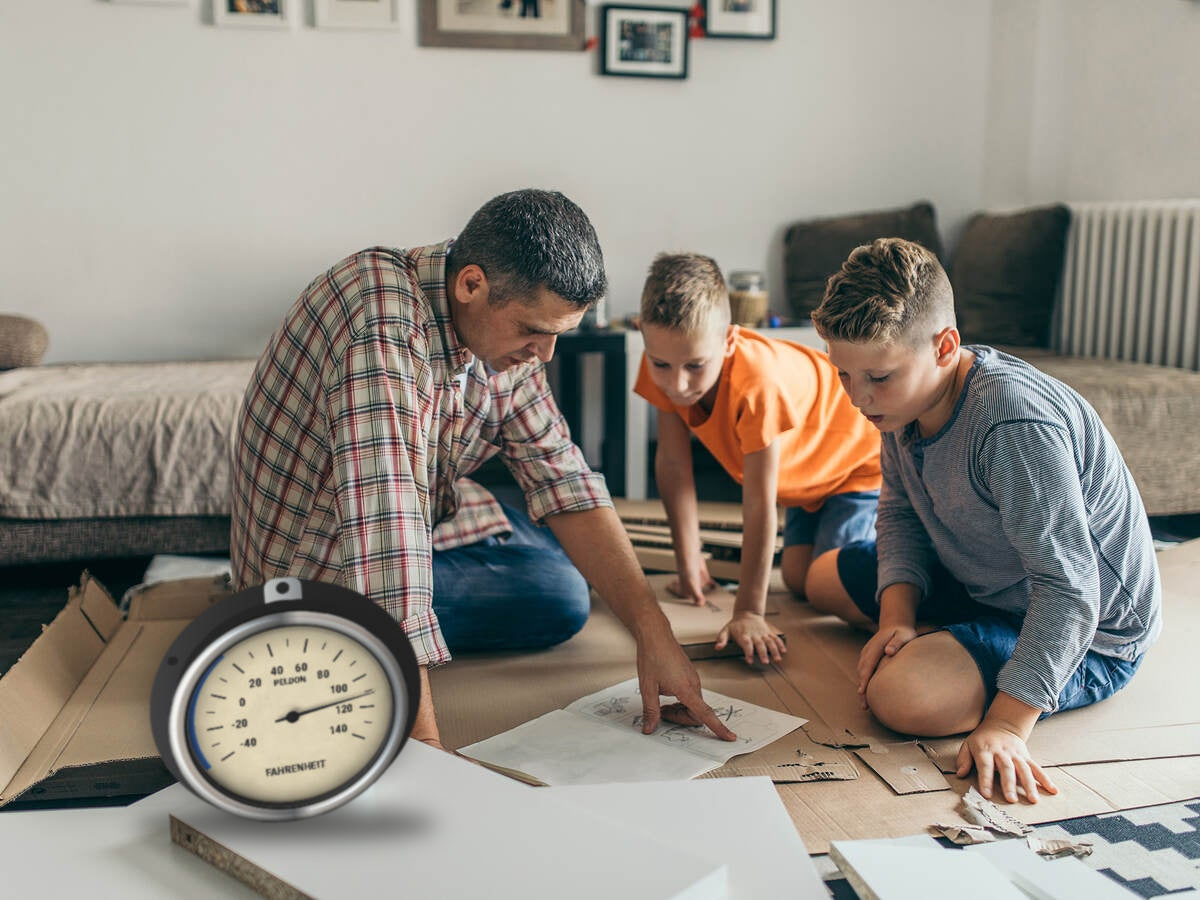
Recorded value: 110 °F
